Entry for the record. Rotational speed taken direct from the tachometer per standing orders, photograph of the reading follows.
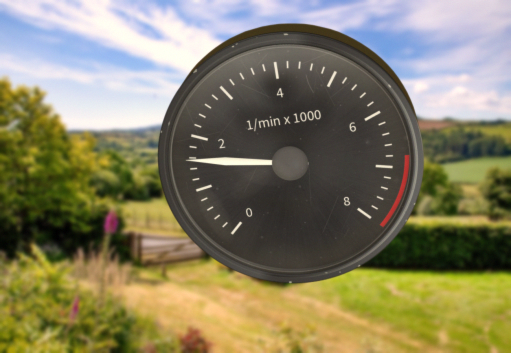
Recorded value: 1600 rpm
